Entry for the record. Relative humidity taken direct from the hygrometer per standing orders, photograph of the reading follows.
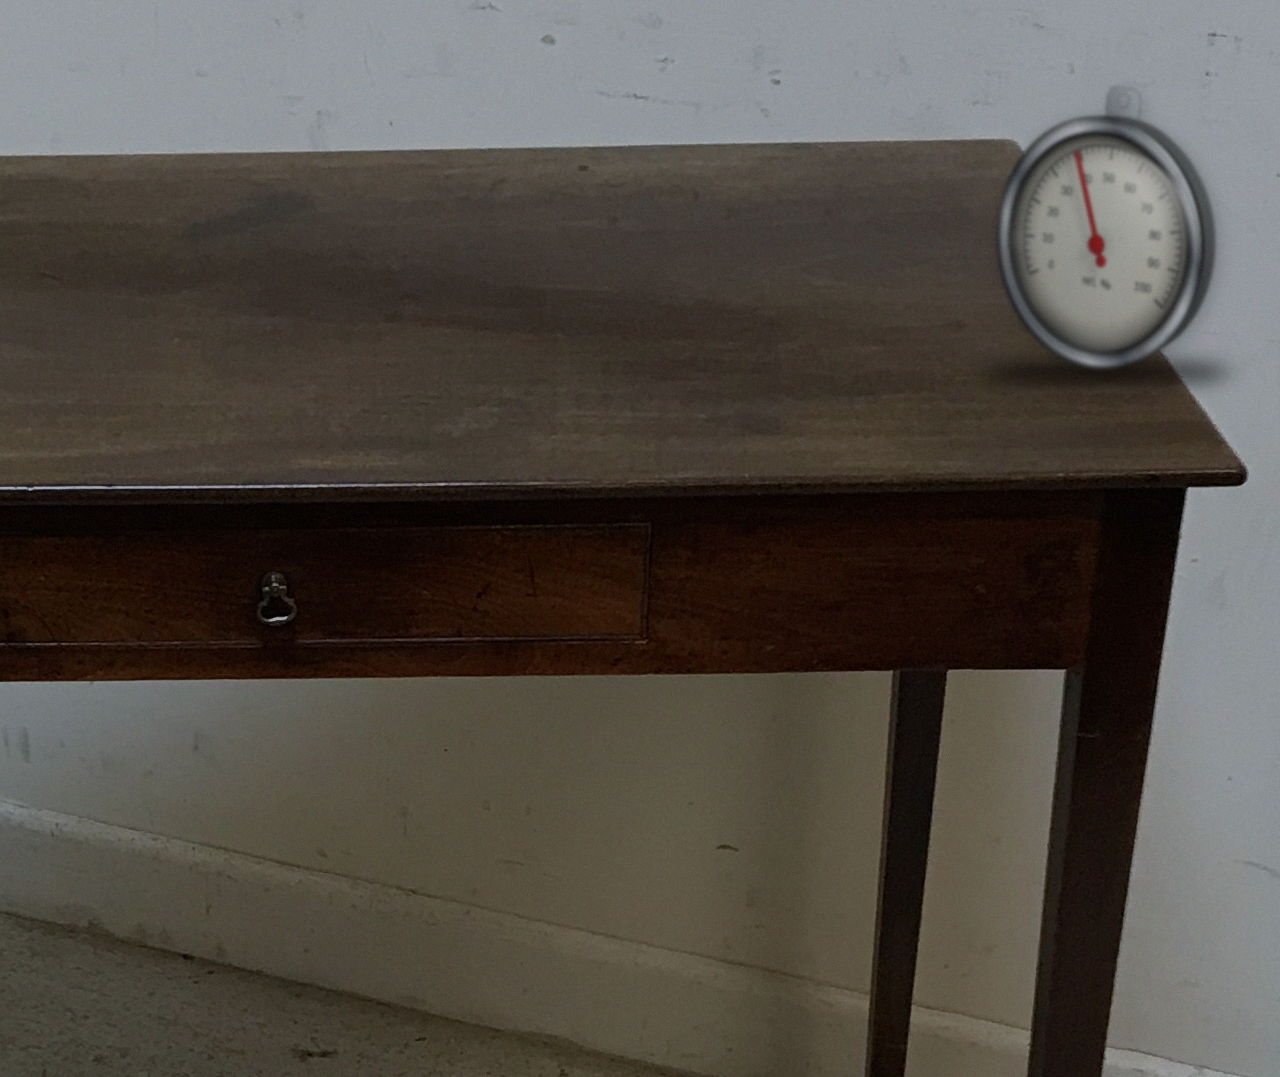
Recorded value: 40 %
